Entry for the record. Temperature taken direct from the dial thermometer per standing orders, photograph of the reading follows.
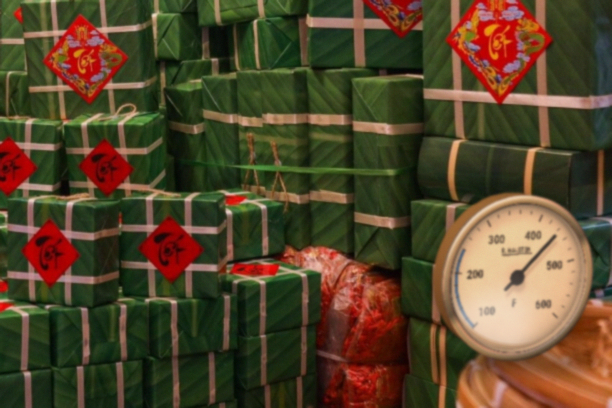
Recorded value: 440 °F
